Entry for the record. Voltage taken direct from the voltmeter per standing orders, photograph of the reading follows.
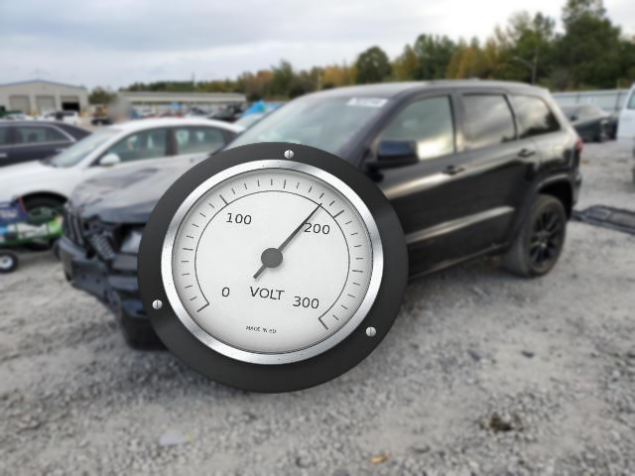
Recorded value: 185 V
